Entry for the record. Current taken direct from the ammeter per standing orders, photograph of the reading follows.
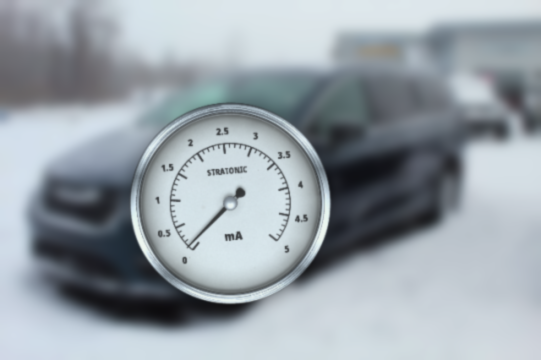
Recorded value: 0.1 mA
